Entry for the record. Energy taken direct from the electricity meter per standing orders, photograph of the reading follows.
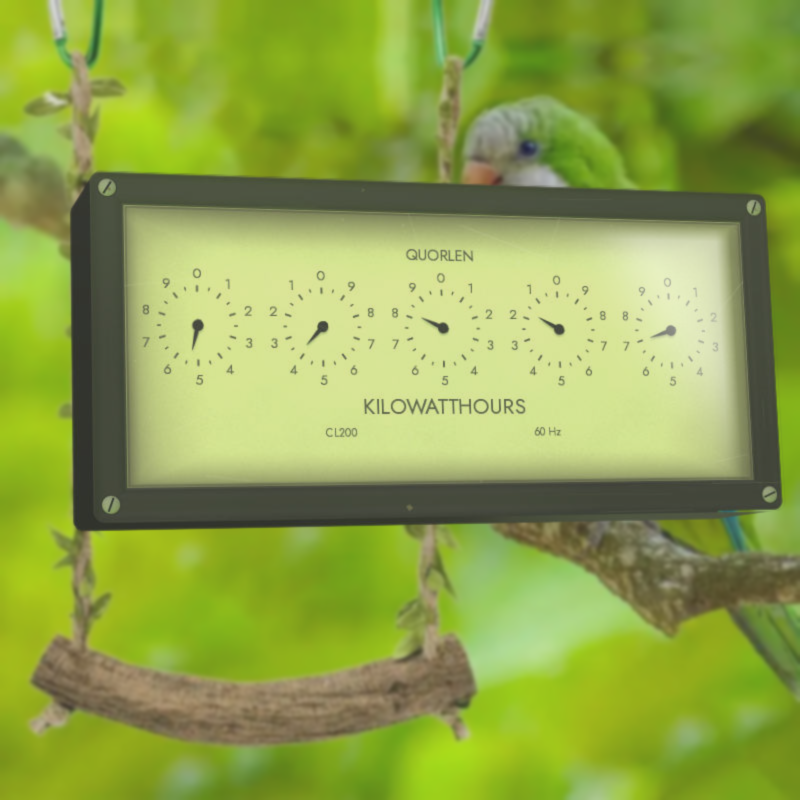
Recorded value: 53817 kWh
